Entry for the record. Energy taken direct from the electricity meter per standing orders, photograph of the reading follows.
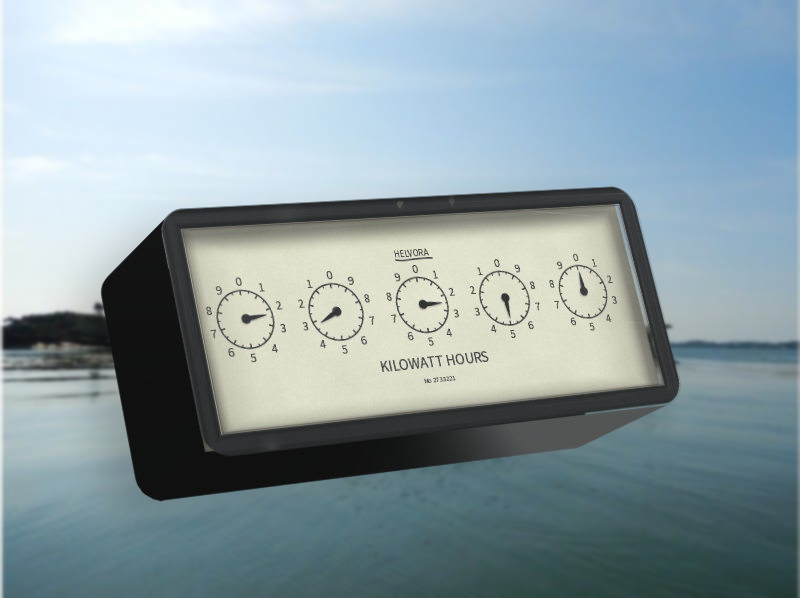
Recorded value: 23250 kWh
